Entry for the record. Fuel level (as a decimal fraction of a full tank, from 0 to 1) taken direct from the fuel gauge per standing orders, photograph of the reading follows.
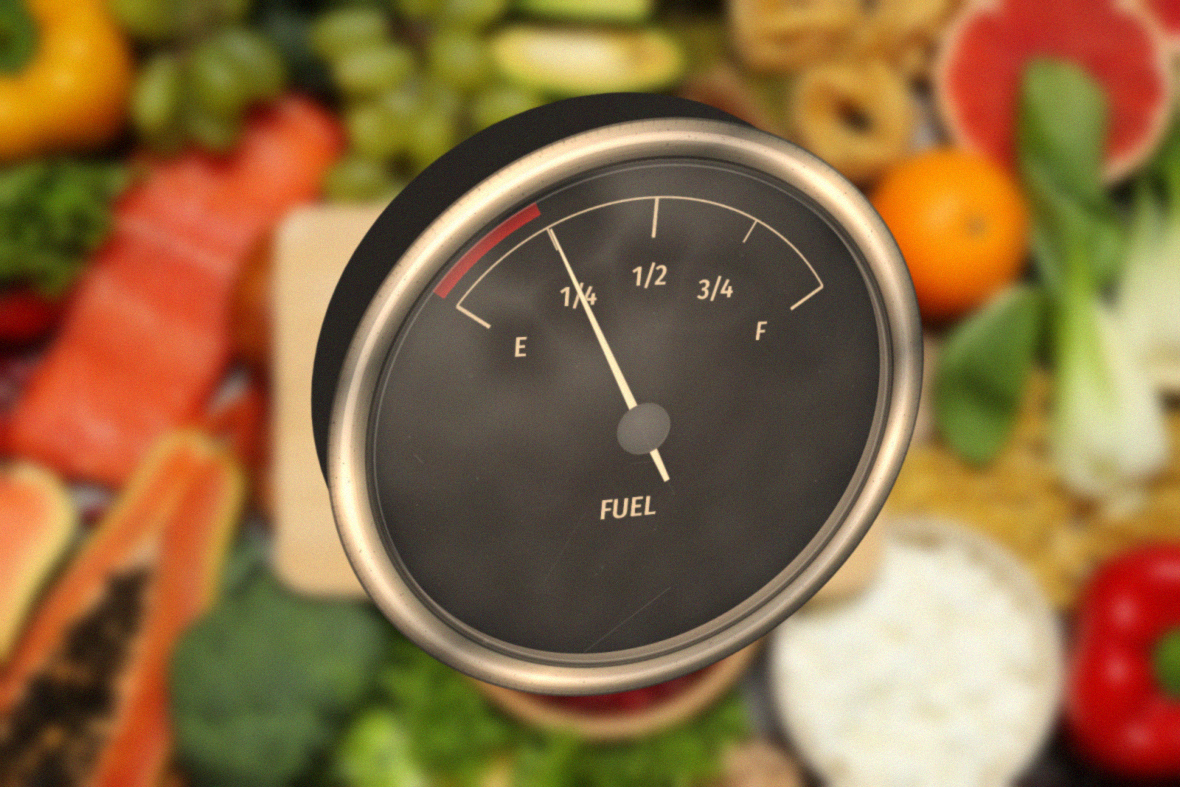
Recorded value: 0.25
